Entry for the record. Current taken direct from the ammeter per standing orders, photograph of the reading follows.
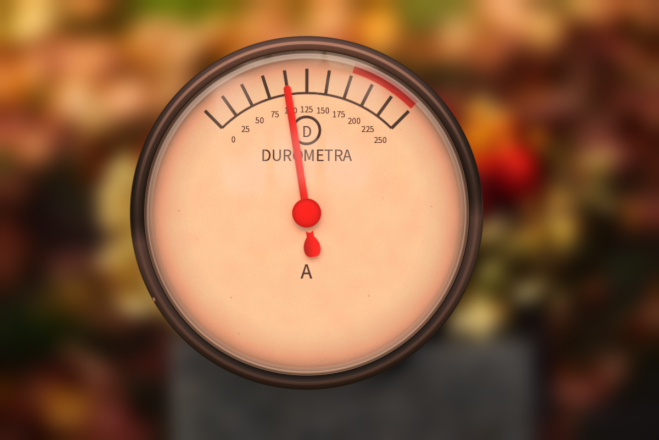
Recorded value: 100 A
